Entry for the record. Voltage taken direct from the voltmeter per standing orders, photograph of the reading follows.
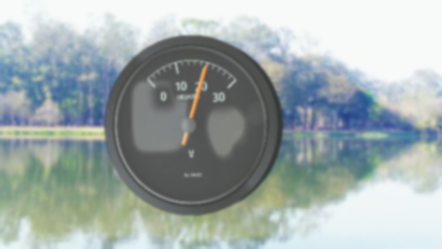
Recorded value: 20 V
